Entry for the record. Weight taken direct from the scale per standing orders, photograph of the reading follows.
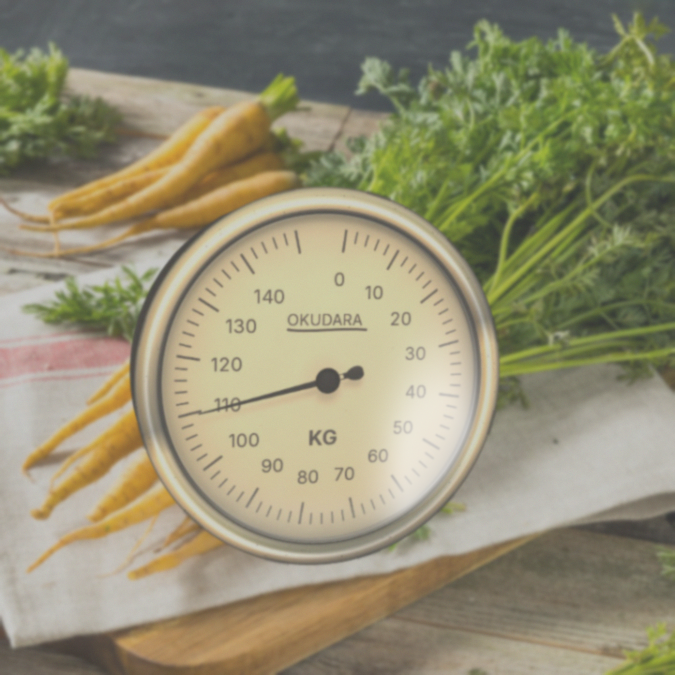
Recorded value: 110 kg
